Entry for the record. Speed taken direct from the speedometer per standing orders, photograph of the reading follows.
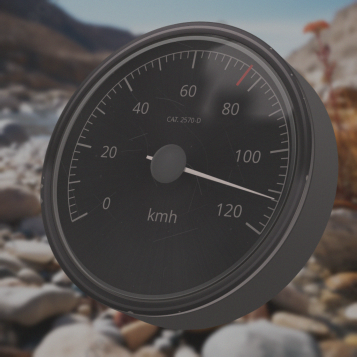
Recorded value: 112 km/h
